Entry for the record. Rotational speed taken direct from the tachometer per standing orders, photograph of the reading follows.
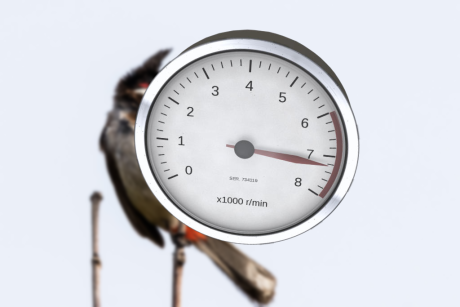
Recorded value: 7200 rpm
